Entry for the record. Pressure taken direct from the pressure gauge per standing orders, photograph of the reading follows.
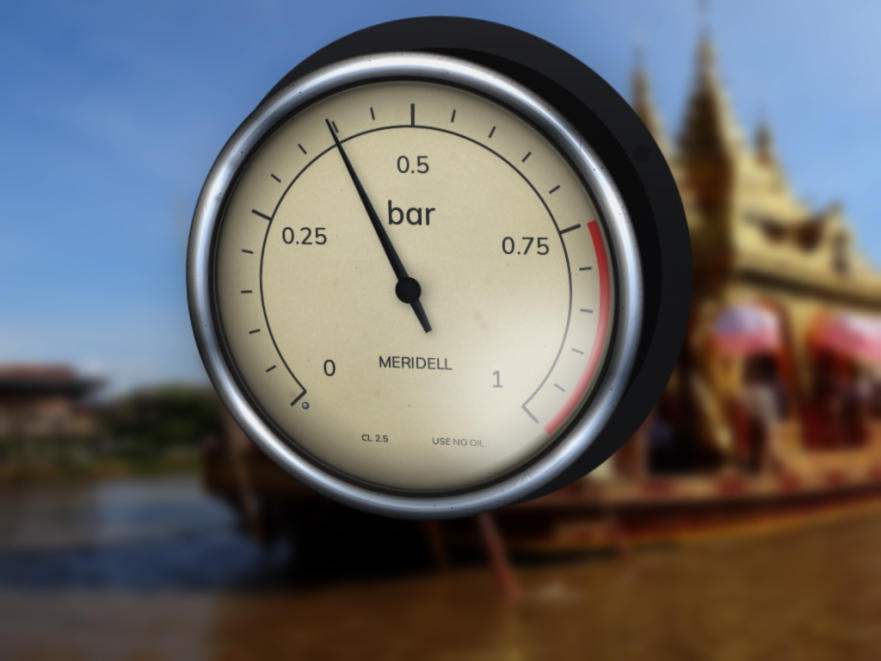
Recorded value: 0.4 bar
